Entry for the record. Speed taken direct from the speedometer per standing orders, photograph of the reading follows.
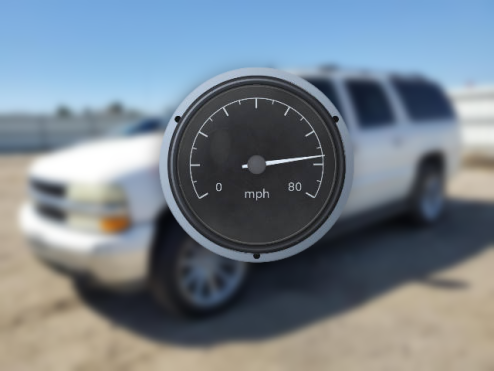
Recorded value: 67.5 mph
